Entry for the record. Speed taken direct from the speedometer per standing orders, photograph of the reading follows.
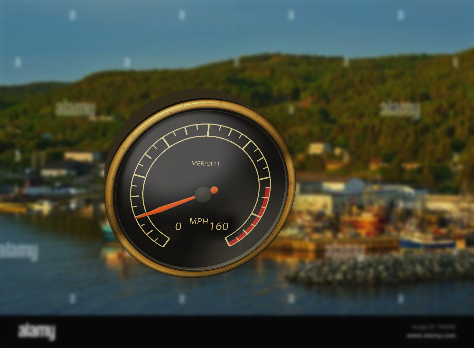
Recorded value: 20 mph
